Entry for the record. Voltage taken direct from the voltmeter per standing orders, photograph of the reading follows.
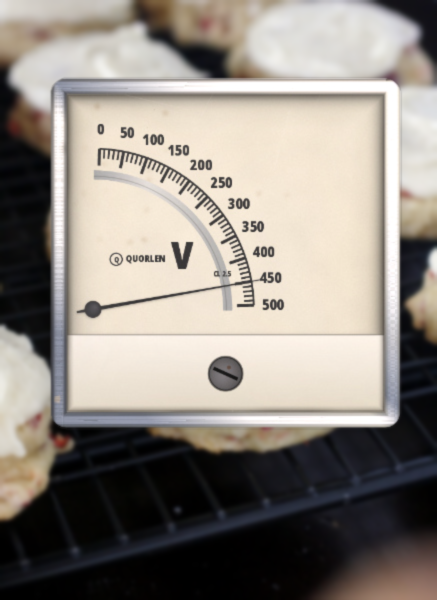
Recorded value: 450 V
